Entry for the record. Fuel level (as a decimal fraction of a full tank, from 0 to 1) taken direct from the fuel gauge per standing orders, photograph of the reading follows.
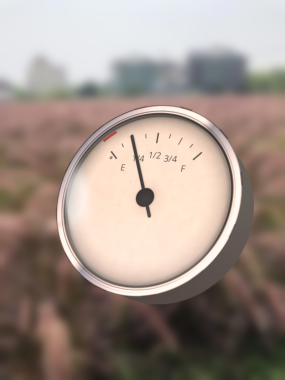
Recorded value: 0.25
